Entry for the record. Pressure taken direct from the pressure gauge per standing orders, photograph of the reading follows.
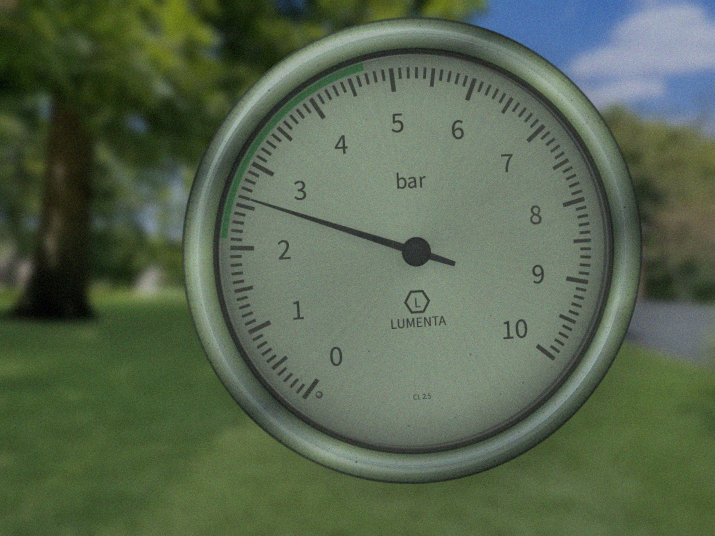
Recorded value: 2.6 bar
